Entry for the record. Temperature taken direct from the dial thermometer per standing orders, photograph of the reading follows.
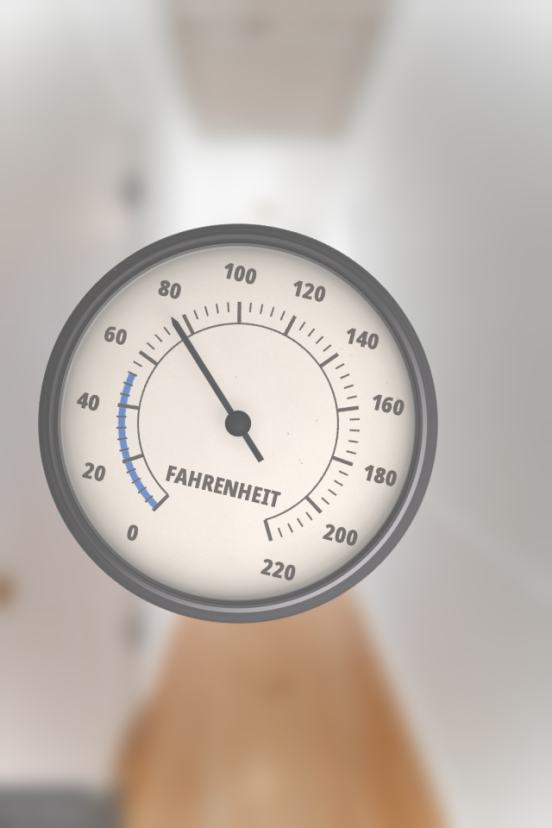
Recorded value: 76 °F
